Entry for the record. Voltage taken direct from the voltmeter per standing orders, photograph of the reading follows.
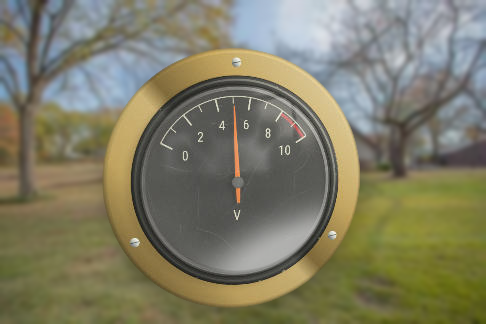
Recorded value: 5 V
